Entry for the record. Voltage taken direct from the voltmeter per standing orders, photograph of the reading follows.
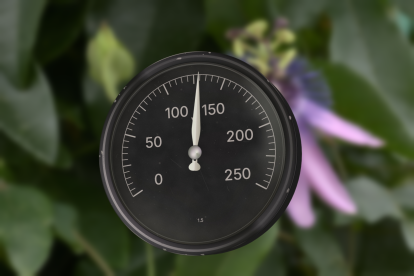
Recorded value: 130 V
